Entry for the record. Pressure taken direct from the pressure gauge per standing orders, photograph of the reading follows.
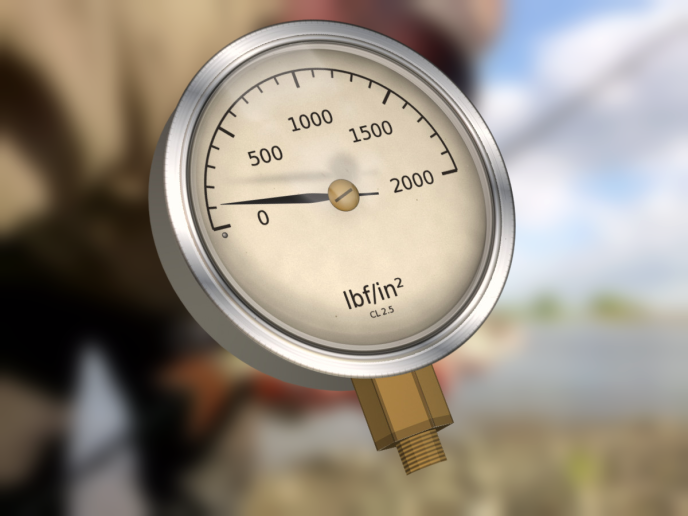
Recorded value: 100 psi
